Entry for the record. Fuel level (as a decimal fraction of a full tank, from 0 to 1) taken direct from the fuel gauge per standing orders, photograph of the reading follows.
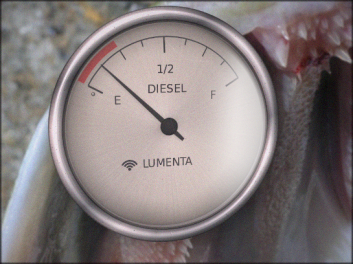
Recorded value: 0.125
